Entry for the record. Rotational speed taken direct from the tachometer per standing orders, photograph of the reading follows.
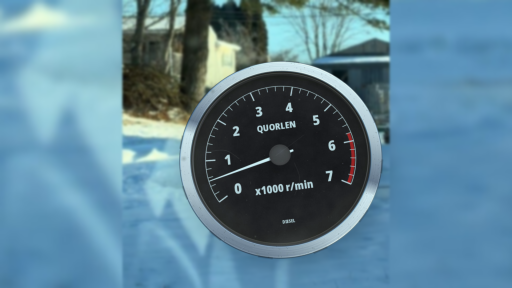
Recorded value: 500 rpm
